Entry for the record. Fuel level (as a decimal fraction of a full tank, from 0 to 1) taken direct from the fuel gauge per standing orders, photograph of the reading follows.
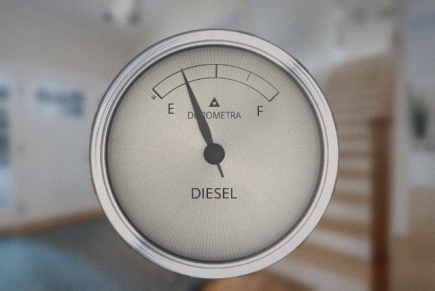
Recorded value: 0.25
